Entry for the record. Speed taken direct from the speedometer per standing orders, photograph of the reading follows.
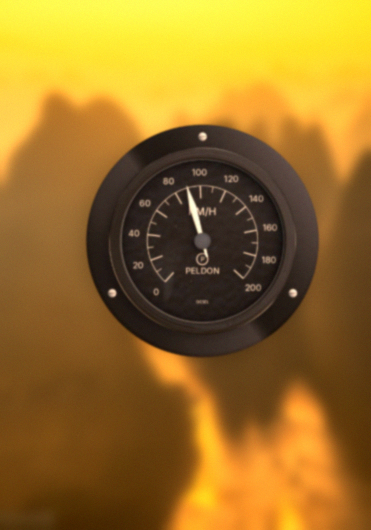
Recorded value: 90 km/h
